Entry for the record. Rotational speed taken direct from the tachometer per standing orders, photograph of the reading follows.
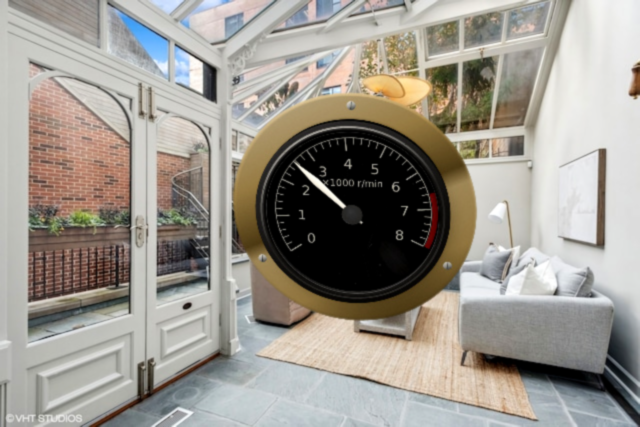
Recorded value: 2600 rpm
